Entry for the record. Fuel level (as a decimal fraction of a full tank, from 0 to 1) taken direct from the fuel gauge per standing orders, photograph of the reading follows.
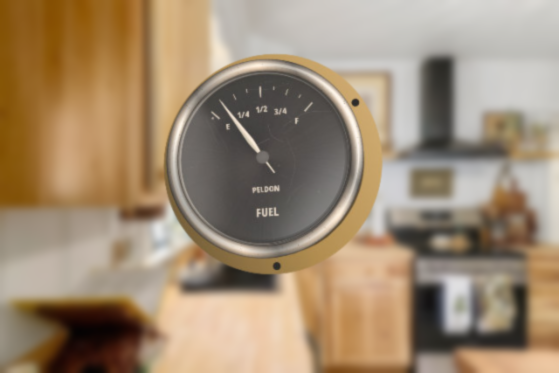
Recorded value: 0.125
